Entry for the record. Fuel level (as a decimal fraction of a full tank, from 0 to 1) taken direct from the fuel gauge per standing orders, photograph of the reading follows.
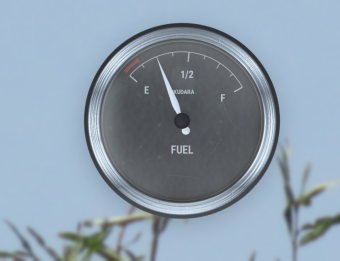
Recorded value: 0.25
